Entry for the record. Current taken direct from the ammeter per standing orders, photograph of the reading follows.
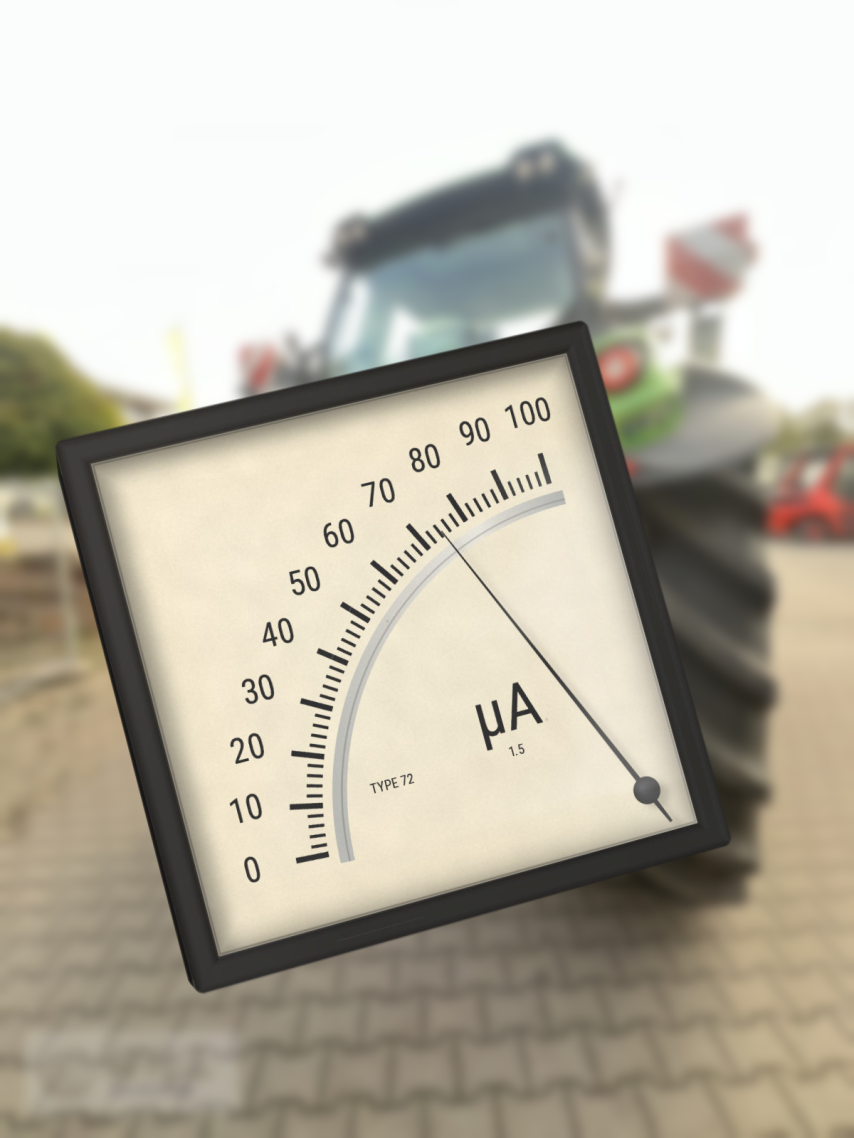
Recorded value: 74 µA
